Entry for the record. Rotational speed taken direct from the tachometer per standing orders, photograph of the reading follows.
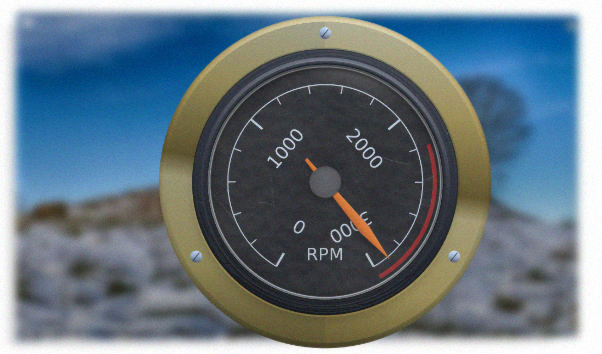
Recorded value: 2900 rpm
